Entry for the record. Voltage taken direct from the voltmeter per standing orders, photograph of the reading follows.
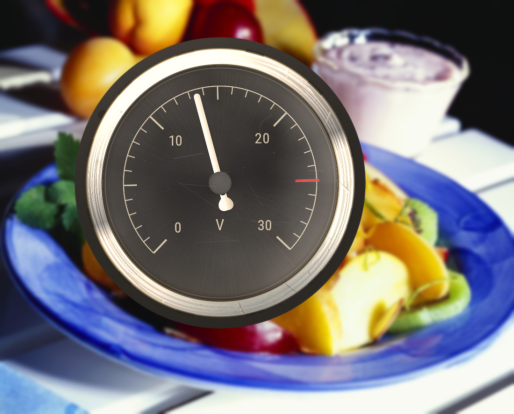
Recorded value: 13.5 V
